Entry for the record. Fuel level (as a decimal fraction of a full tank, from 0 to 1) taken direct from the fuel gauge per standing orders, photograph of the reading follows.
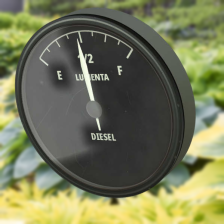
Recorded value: 0.5
